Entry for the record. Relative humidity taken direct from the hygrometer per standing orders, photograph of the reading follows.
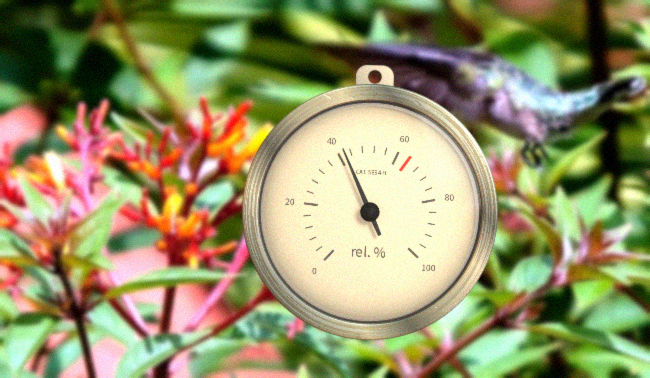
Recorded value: 42 %
